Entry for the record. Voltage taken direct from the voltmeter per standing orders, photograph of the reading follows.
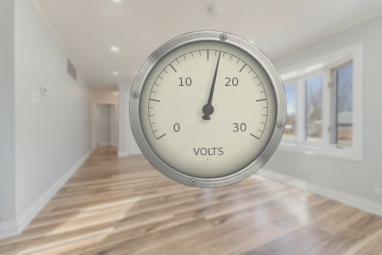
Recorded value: 16.5 V
